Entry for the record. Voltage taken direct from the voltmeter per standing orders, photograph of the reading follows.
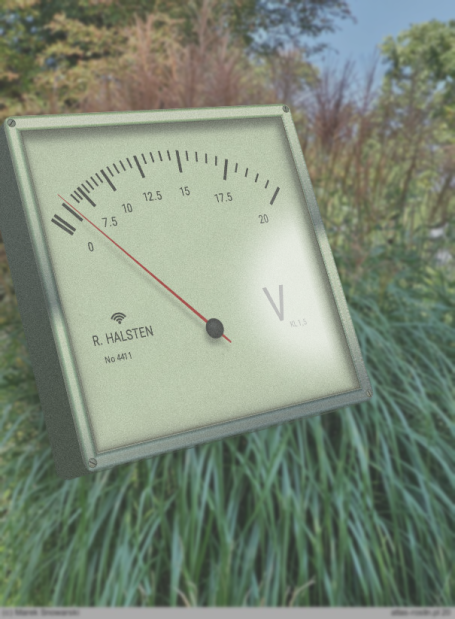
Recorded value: 5 V
